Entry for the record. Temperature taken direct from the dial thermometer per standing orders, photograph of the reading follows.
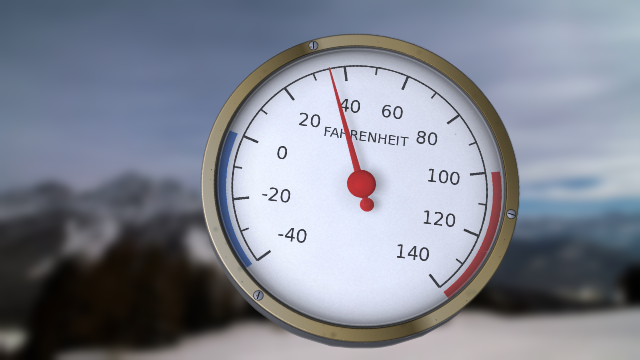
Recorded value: 35 °F
